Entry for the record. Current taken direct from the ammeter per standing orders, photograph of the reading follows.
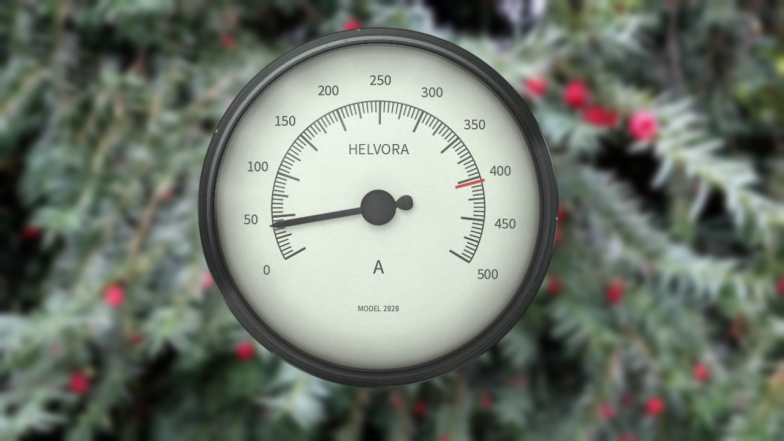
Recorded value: 40 A
